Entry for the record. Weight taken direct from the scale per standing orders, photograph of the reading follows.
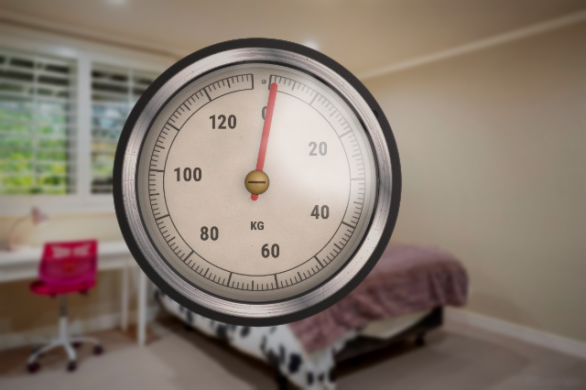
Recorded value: 1 kg
